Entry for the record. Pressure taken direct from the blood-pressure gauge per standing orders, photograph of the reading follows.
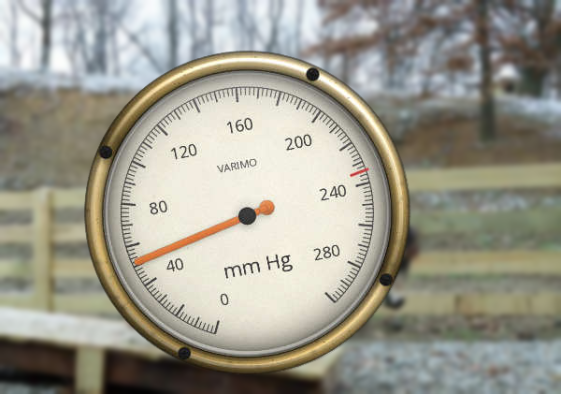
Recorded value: 52 mmHg
